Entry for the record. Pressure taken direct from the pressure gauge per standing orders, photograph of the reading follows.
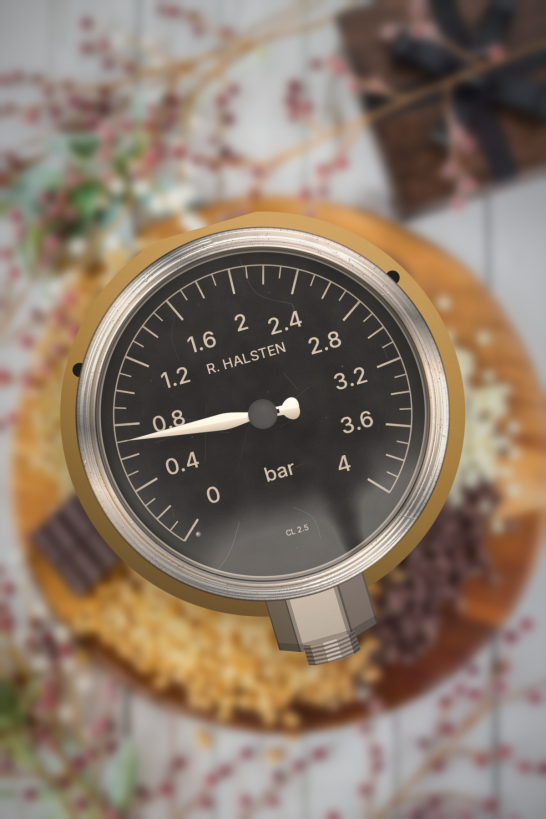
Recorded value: 0.7 bar
